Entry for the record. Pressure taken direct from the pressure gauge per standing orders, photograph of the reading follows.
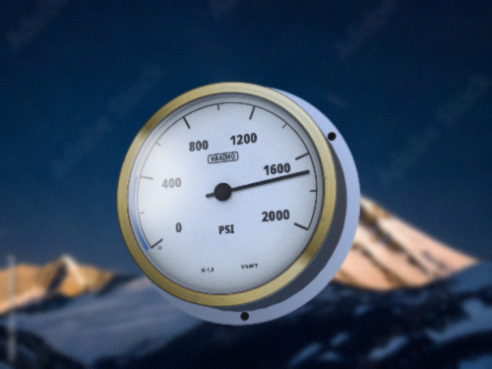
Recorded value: 1700 psi
